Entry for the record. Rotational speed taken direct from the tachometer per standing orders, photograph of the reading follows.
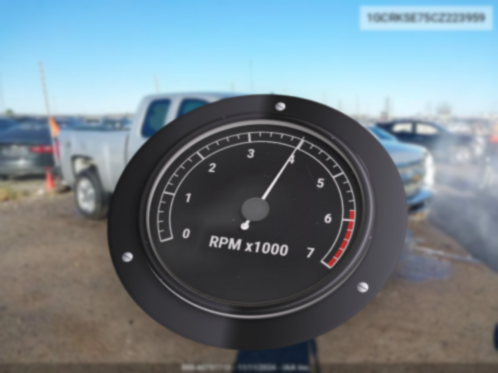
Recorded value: 4000 rpm
